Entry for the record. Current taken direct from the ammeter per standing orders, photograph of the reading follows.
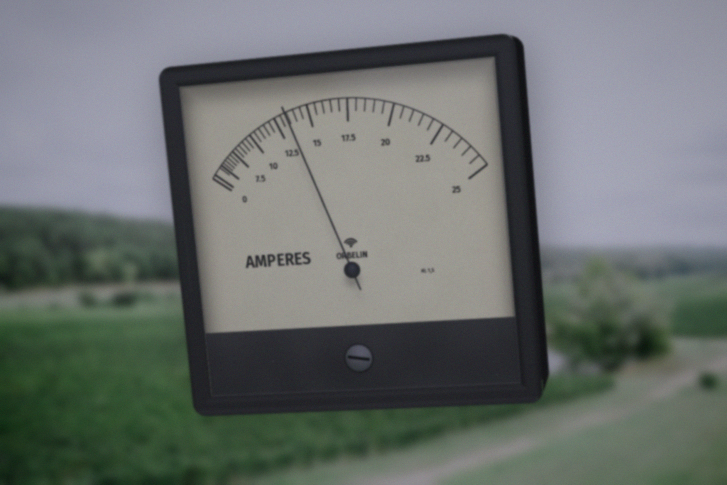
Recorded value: 13.5 A
